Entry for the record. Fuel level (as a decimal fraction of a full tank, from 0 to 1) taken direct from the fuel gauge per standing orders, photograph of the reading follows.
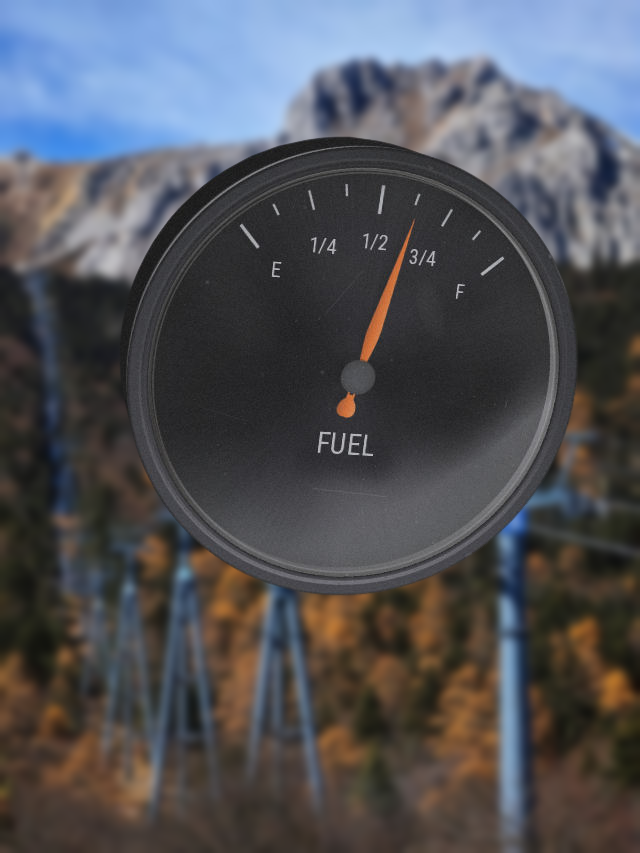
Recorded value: 0.625
